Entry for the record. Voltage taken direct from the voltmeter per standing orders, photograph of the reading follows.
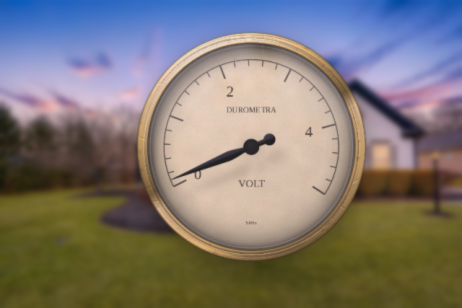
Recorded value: 0.1 V
